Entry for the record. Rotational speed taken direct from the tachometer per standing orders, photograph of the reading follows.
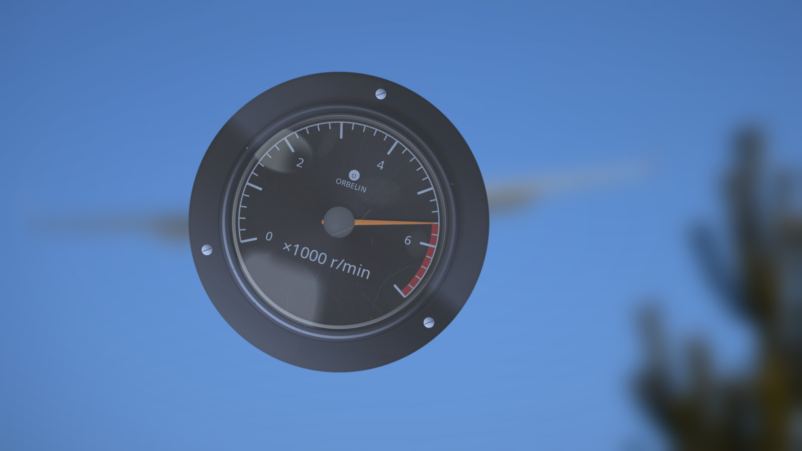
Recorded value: 5600 rpm
